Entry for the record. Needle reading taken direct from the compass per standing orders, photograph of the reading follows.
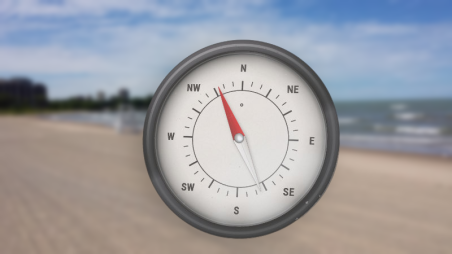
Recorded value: 335 °
